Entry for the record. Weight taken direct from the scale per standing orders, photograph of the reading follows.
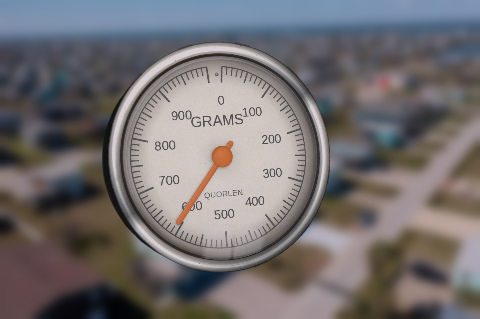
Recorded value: 610 g
